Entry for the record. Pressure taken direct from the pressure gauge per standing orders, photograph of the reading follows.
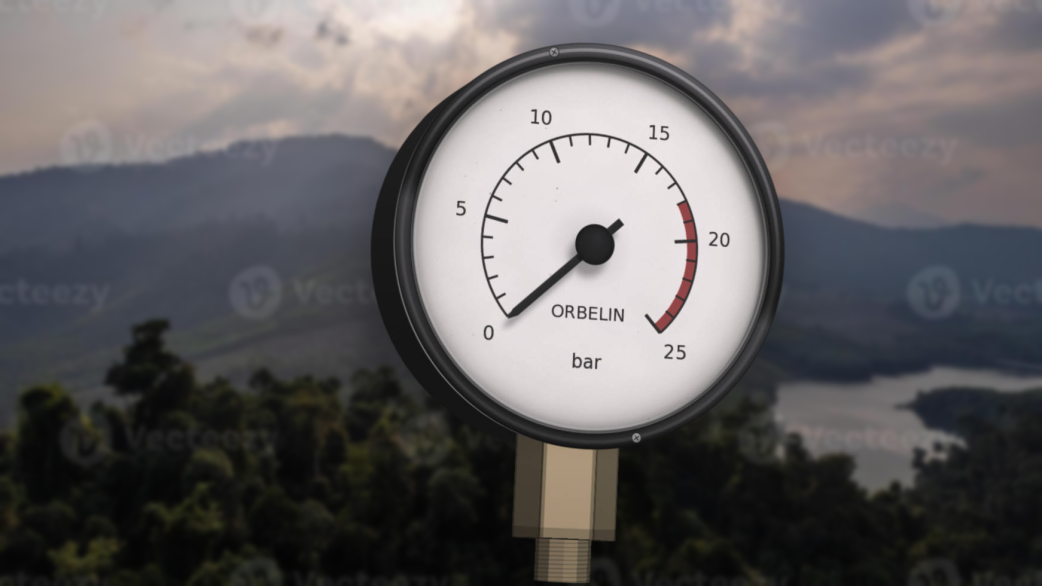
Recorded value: 0 bar
